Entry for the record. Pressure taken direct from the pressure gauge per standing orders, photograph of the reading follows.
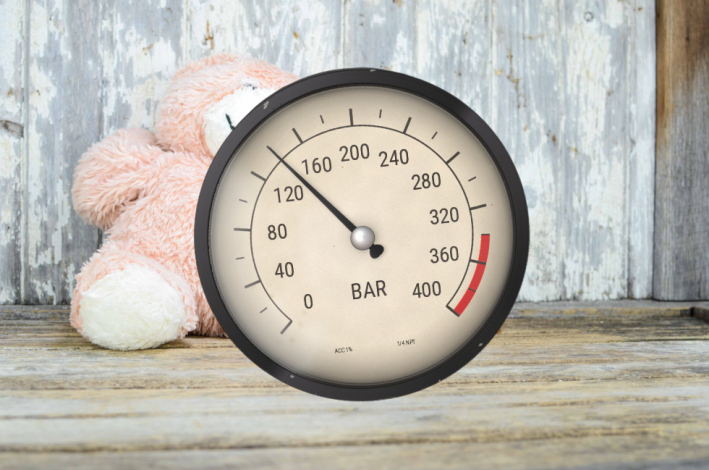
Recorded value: 140 bar
